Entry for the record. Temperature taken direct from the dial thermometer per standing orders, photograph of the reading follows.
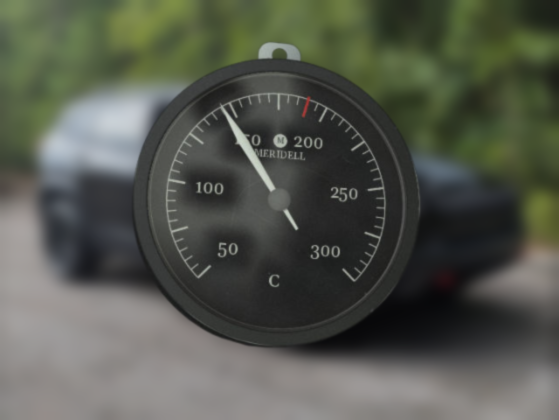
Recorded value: 145 °C
